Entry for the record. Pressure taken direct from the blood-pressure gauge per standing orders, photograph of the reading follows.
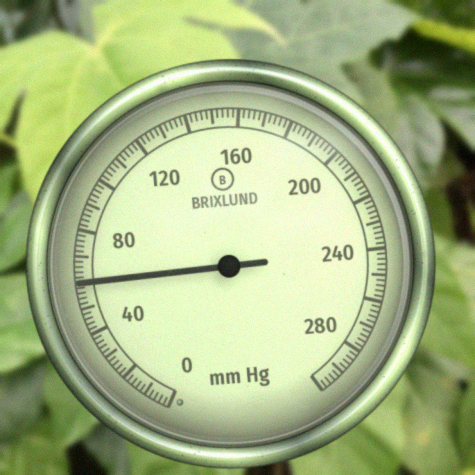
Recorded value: 60 mmHg
